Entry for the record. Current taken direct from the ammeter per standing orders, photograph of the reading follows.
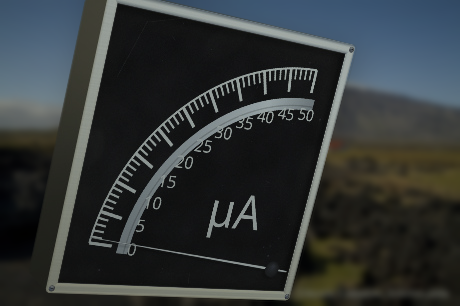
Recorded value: 1 µA
